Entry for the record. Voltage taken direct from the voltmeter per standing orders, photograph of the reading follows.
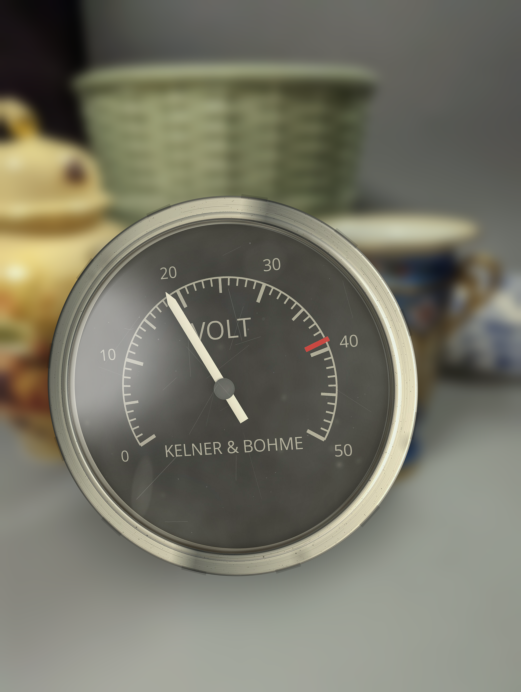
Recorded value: 19 V
